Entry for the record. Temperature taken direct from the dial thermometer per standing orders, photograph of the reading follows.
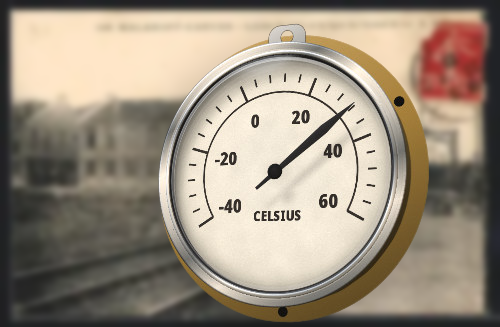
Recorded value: 32 °C
